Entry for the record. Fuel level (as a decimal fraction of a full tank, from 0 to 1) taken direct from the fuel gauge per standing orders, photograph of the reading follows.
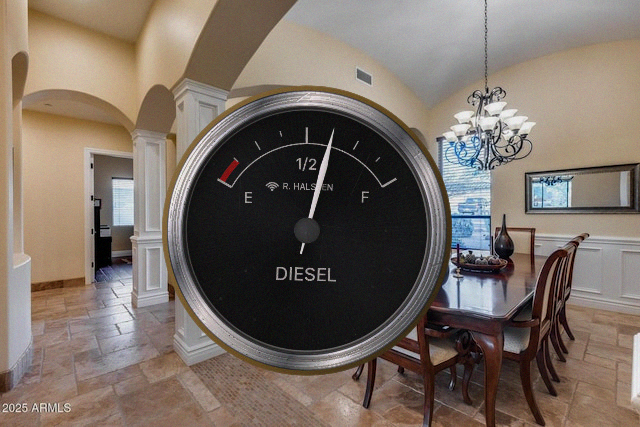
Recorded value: 0.625
